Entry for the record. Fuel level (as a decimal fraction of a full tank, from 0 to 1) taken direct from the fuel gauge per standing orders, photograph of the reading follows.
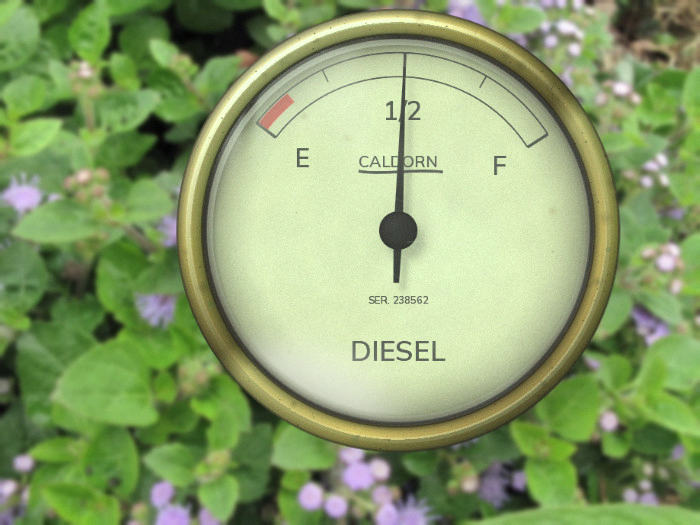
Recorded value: 0.5
